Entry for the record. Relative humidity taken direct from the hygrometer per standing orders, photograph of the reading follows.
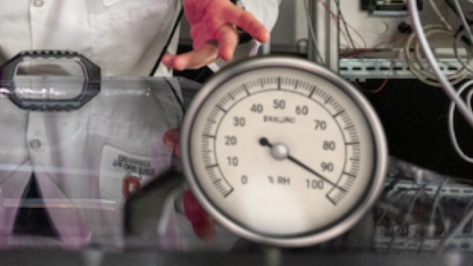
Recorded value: 95 %
